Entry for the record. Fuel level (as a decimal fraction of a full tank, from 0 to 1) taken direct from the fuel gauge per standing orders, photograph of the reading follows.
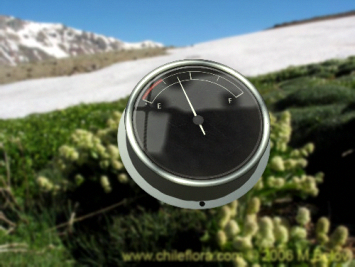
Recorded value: 0.375
